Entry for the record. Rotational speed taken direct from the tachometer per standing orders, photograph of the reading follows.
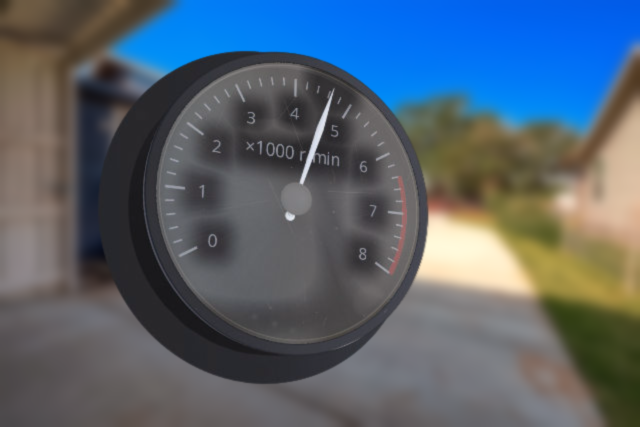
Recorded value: 4600 rpm
